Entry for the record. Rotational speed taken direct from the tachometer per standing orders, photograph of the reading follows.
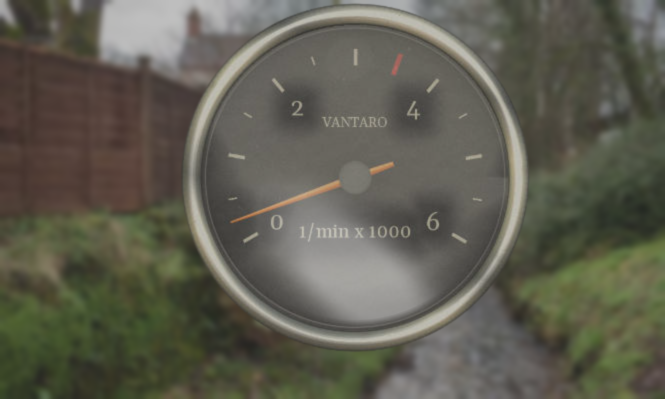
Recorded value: 250 rpm
